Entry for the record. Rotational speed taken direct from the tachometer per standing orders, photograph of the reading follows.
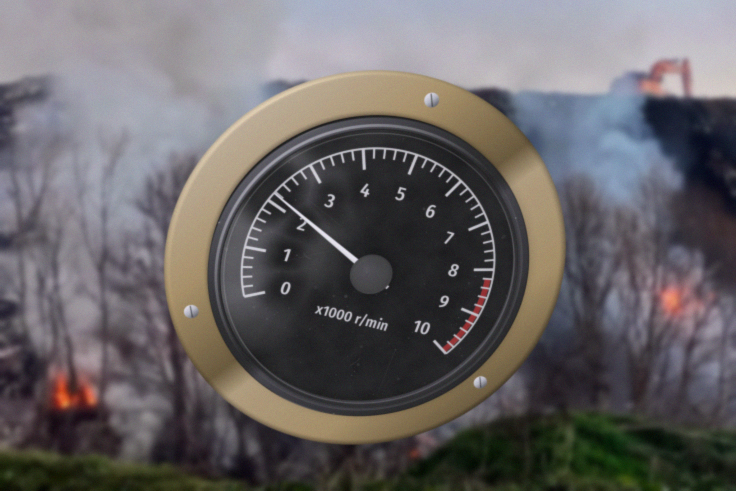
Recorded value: 2200 rpm
